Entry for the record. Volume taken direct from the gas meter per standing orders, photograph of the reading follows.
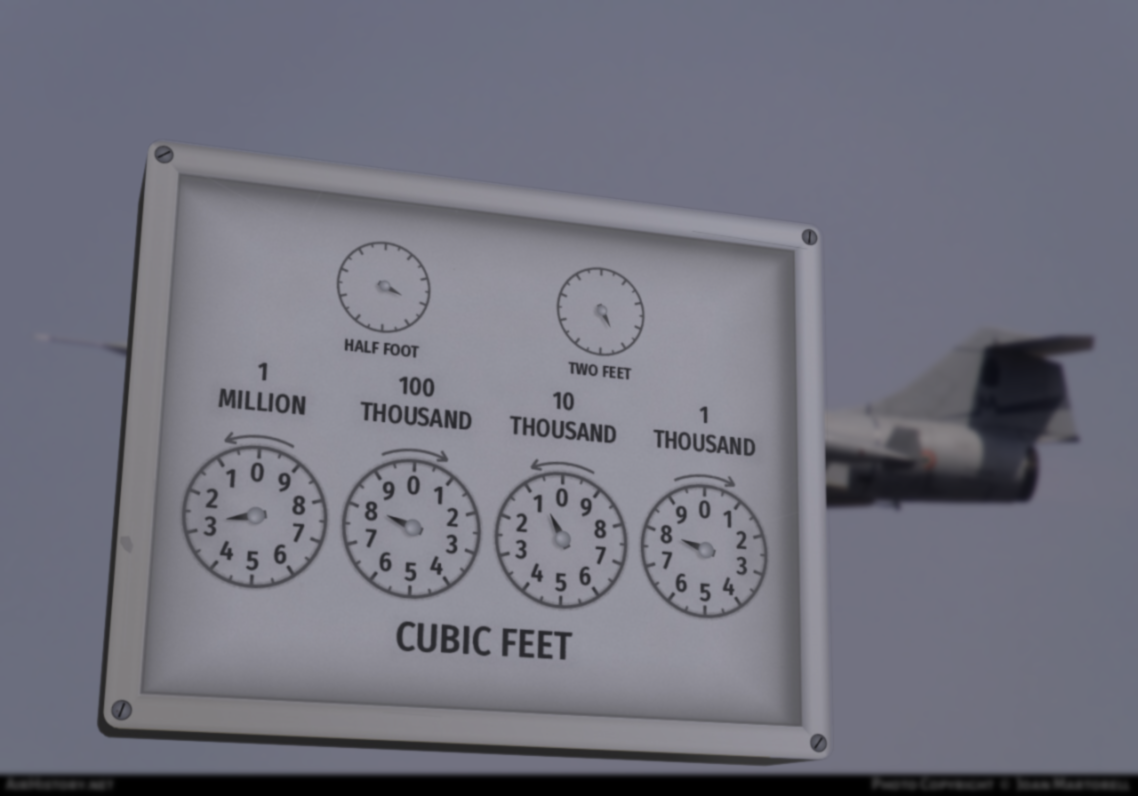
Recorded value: 280800 ft³
